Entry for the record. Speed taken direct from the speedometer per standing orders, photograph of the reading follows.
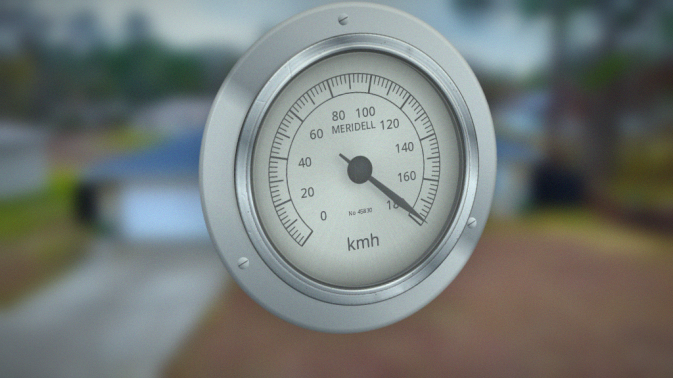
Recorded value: 178 km/h
